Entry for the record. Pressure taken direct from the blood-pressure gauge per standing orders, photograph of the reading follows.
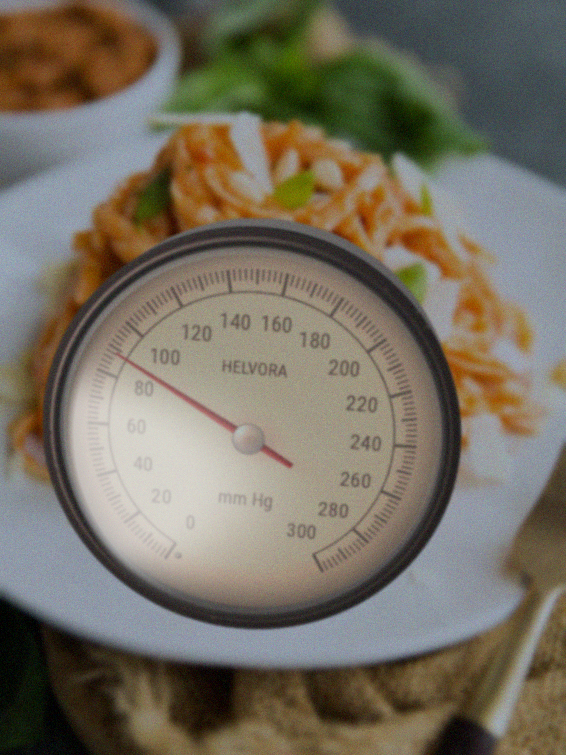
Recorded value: 90 mmHg
